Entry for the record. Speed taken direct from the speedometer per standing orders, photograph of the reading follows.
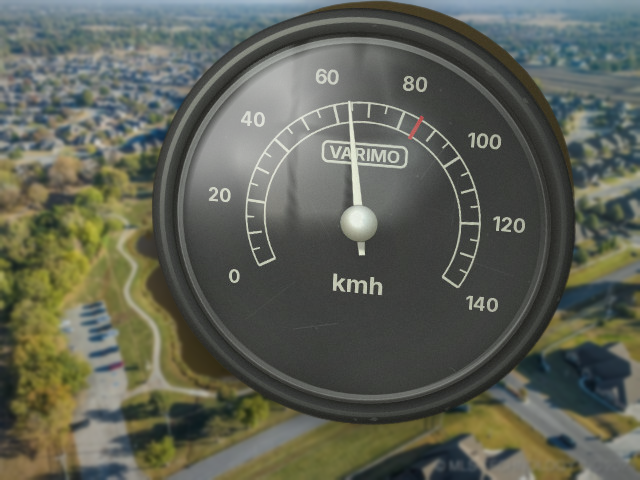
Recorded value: 65 km/h
